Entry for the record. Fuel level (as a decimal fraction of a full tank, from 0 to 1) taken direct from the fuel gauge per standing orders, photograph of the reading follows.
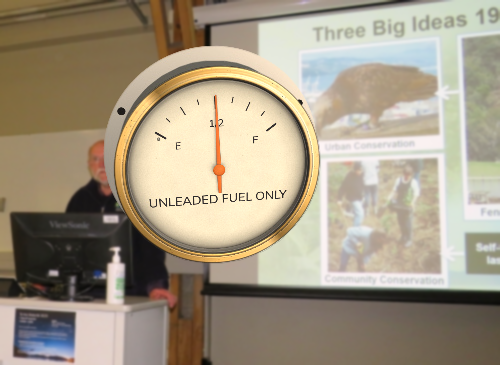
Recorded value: 0.5
